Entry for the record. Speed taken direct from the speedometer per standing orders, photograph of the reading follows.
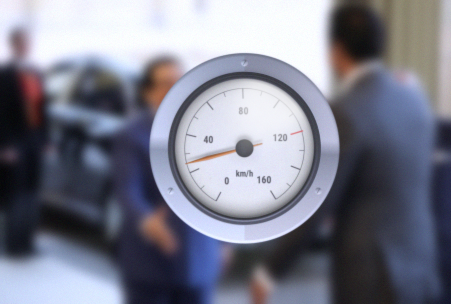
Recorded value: 25 km/h
